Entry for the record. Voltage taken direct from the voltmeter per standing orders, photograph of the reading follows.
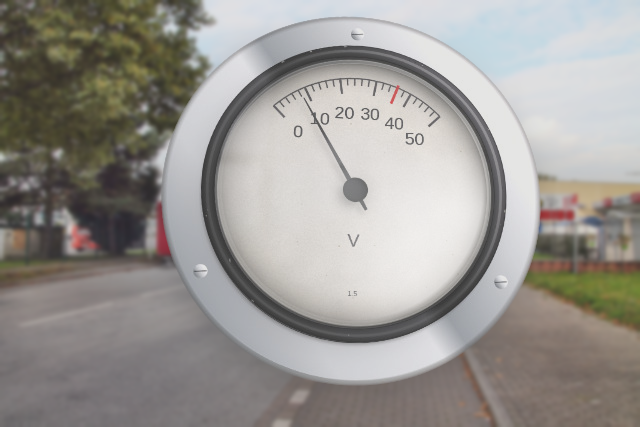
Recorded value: 8 V
